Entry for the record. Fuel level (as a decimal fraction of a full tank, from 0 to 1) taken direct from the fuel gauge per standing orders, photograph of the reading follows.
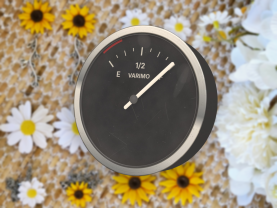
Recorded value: 1
